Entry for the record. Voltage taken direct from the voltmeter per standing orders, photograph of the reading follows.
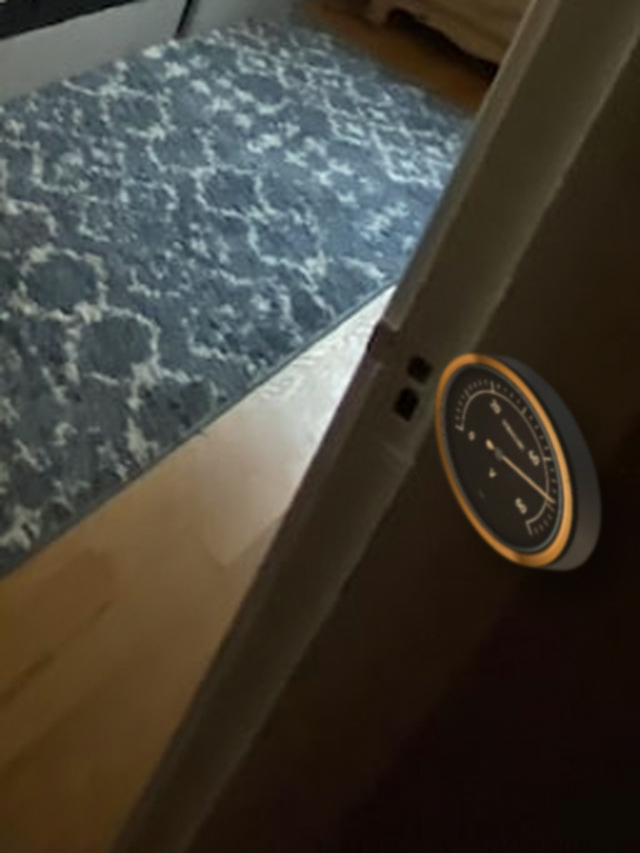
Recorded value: 48 V
